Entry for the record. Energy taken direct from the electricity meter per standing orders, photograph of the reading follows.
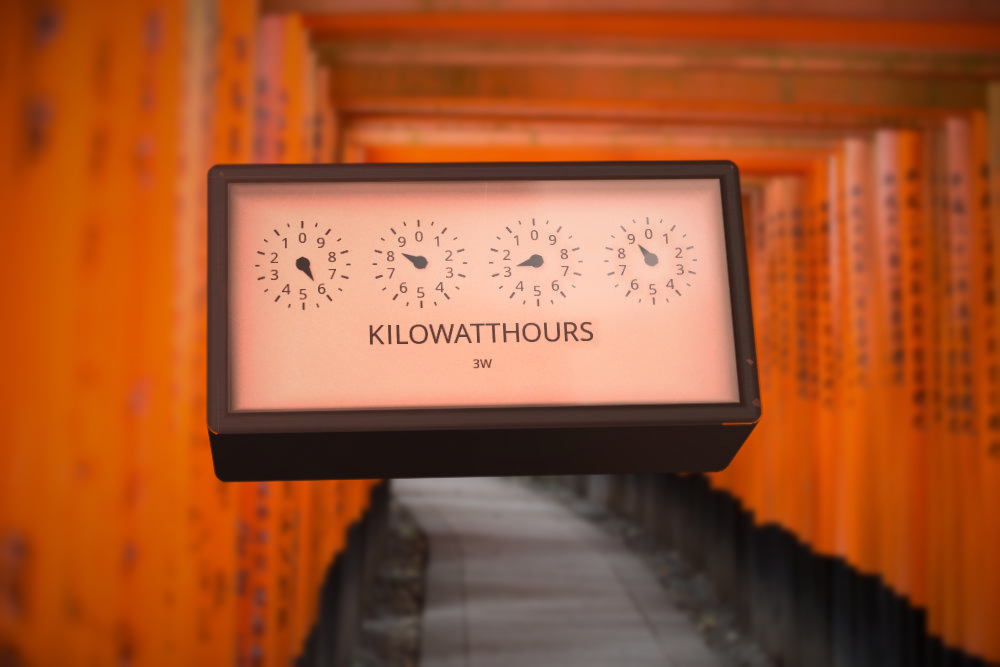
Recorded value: 5829 kWh
